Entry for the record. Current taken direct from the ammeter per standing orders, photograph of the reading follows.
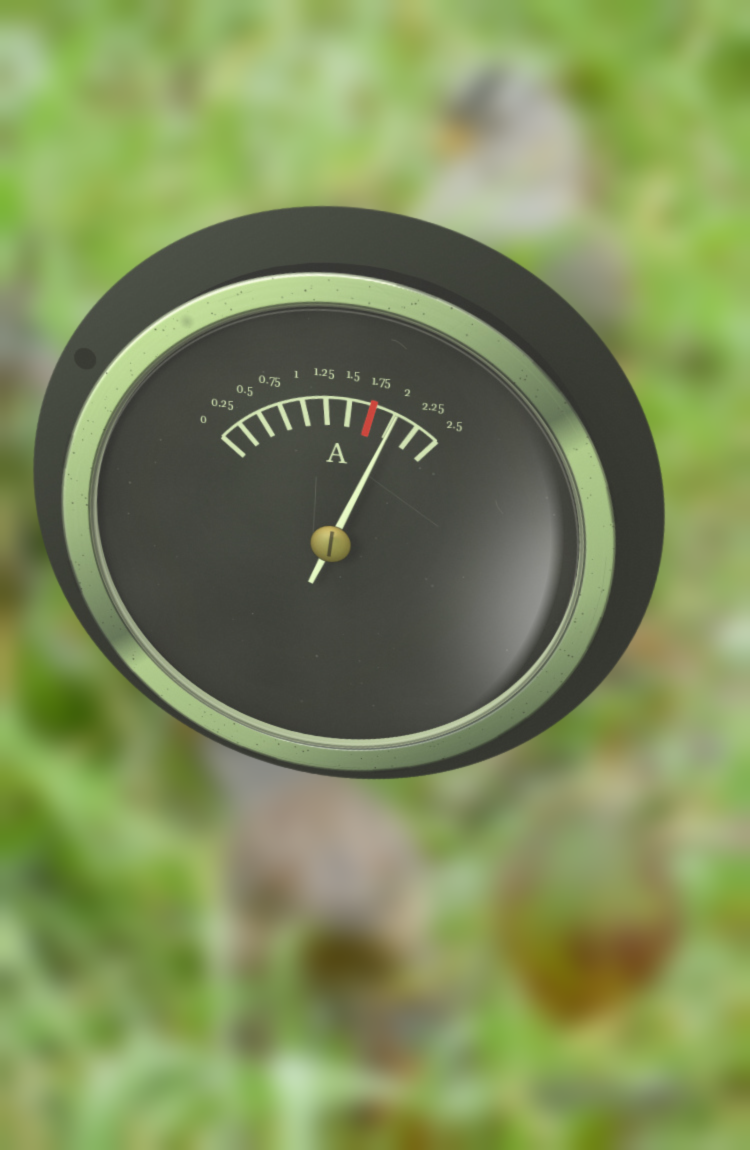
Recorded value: 2 A
